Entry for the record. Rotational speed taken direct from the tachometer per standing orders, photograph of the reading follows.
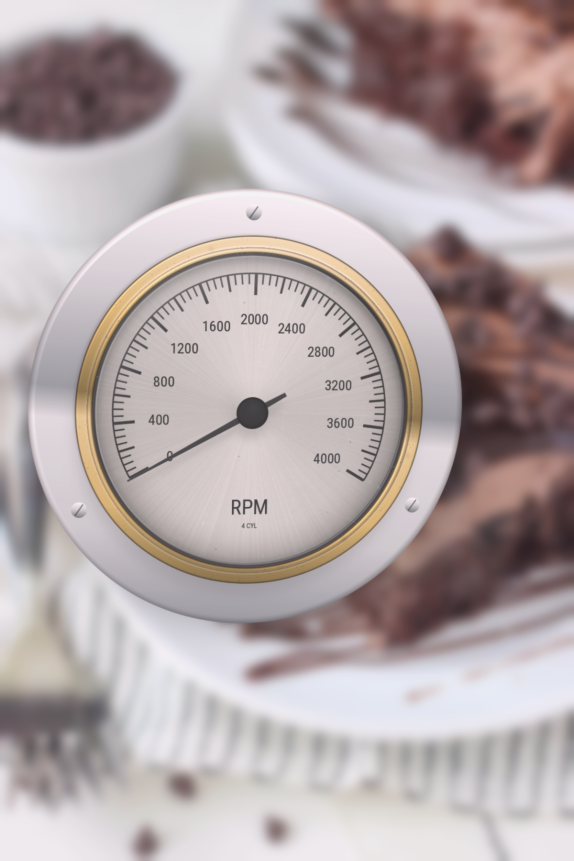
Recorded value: 0 rpm
